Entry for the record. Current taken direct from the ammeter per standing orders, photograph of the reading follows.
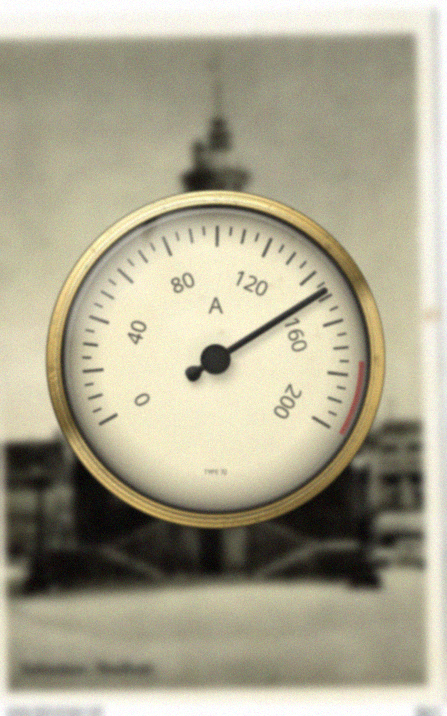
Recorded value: 147.5 A
